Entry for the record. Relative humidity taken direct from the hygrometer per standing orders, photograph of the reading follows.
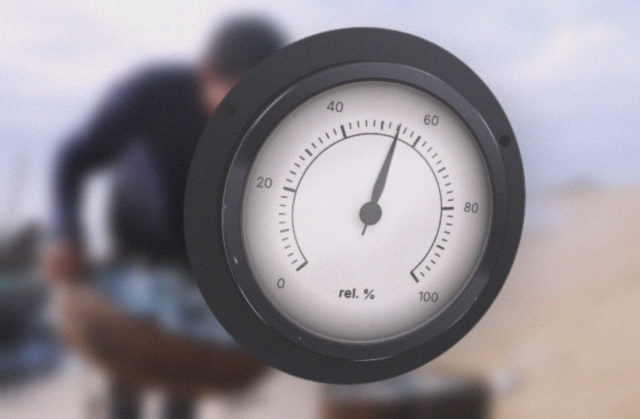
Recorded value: 54 %
